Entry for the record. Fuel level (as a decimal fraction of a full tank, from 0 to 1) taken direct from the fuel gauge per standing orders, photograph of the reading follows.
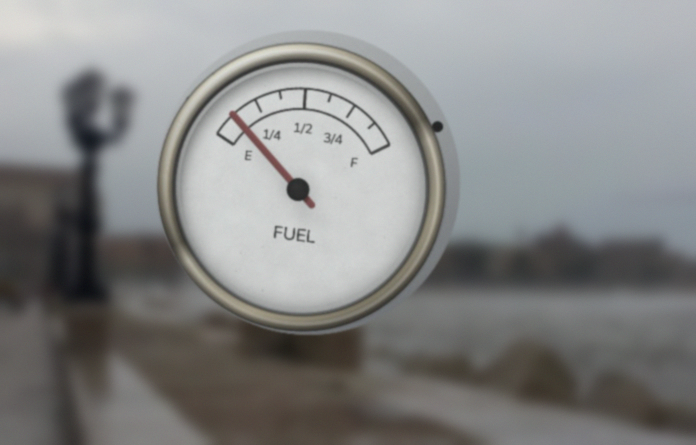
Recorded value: 0.125
